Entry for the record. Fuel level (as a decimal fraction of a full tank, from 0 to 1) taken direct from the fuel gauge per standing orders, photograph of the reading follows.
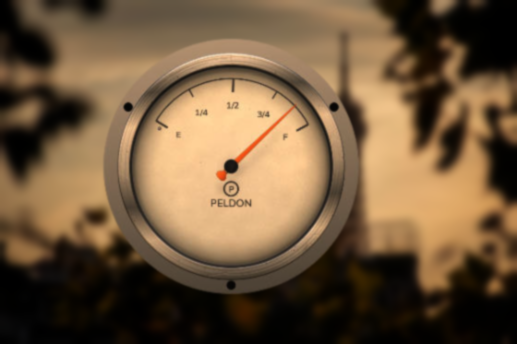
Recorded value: 0.875
